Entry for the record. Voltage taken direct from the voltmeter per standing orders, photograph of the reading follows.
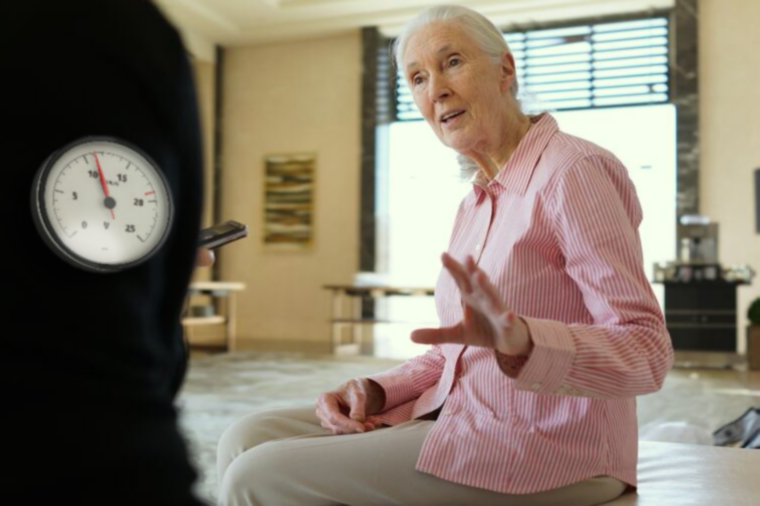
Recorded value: 11 V
